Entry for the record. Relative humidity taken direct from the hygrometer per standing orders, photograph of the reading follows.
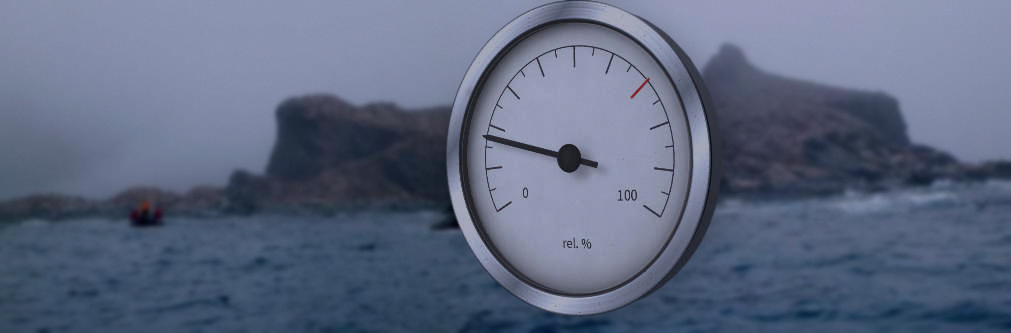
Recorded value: 17.5 %
